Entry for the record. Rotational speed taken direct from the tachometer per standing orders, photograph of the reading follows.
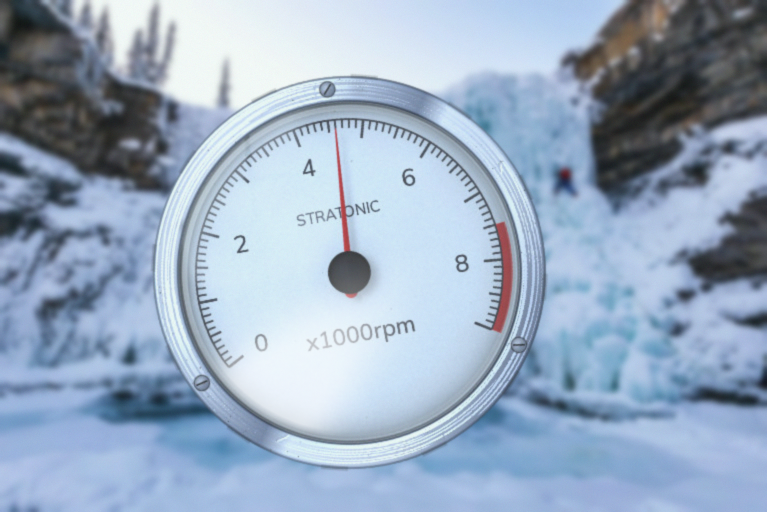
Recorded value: 4600 rpm
